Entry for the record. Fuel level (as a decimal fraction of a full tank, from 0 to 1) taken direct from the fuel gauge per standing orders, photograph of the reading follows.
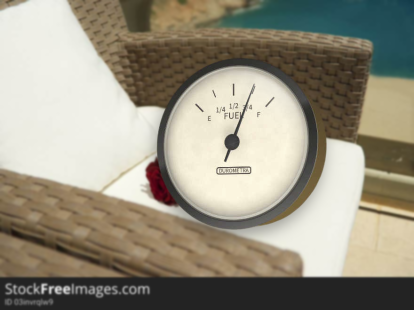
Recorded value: 0.75
